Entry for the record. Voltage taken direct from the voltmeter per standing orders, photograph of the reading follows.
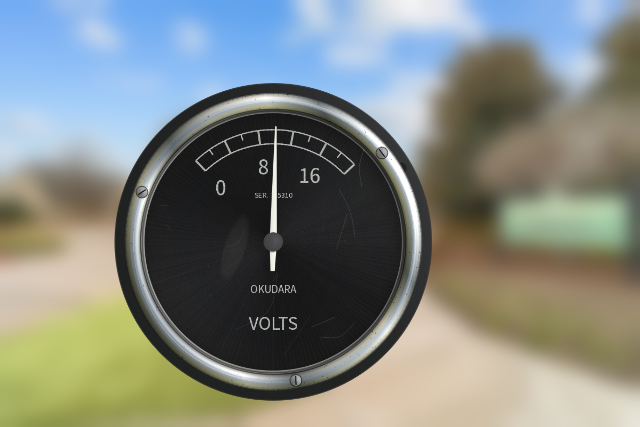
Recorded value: 10 V
